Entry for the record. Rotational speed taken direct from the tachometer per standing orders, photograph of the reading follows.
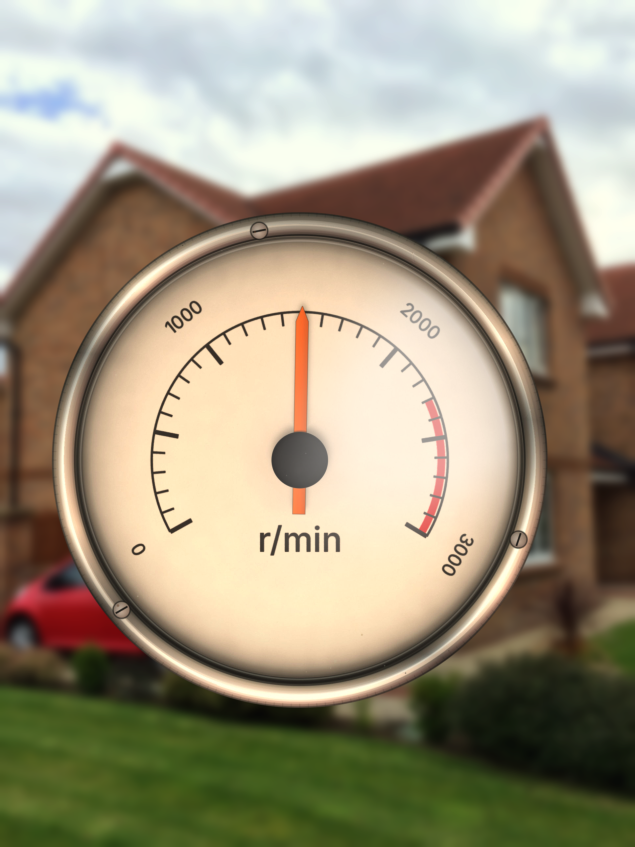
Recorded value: 1500 rpm
